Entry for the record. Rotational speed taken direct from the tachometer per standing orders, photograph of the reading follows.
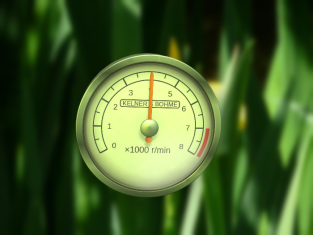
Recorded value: 4000 rpm
